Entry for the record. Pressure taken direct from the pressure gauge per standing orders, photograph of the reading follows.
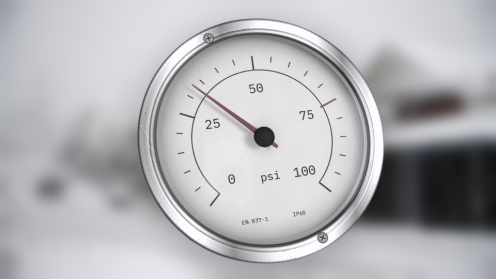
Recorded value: 32.5 psi
